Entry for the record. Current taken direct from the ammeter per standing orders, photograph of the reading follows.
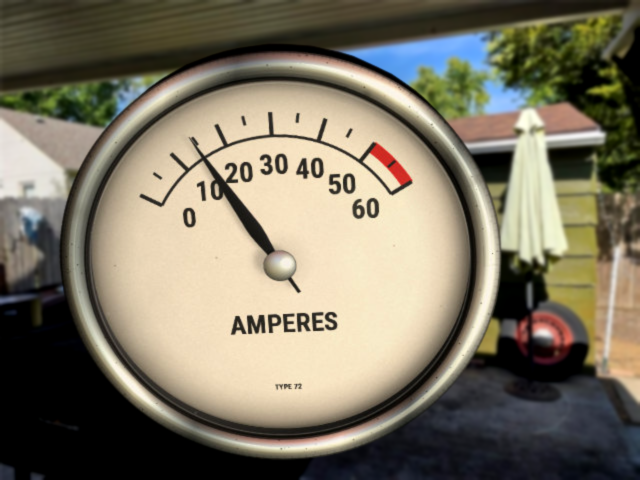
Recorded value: 15 A
